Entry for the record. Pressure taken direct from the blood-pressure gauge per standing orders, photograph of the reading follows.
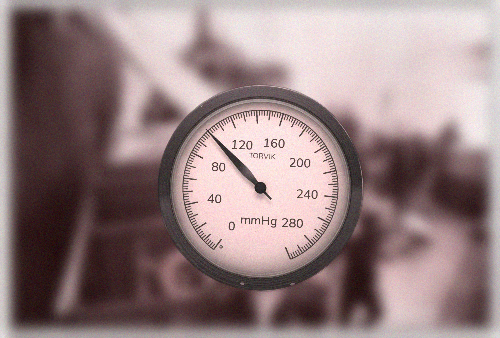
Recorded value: 100 mmHg
